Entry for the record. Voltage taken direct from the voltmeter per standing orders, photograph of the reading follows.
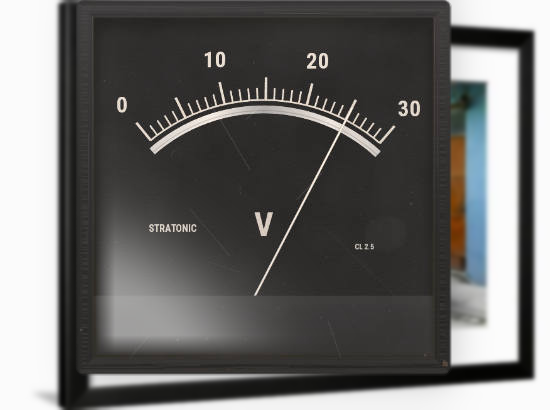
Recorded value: 25 V
